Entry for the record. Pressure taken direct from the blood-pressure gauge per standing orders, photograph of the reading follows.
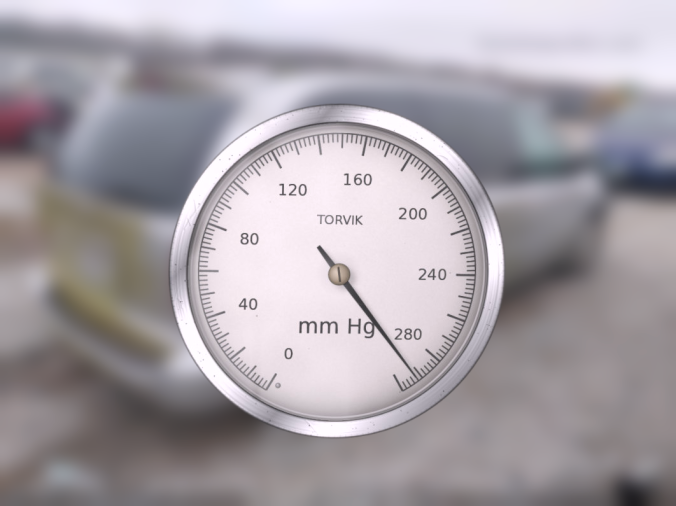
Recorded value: 292 mmHg
